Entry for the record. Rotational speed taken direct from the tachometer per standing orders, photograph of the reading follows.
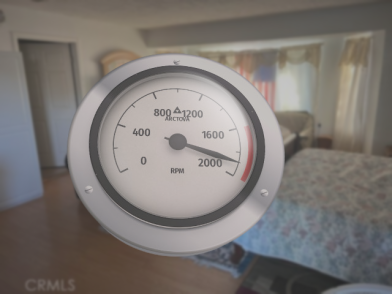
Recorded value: 1900 rpm
